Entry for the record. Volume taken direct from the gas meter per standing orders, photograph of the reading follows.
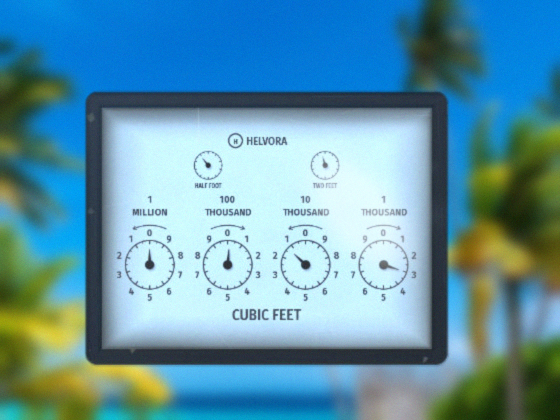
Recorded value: 1300 ft³
